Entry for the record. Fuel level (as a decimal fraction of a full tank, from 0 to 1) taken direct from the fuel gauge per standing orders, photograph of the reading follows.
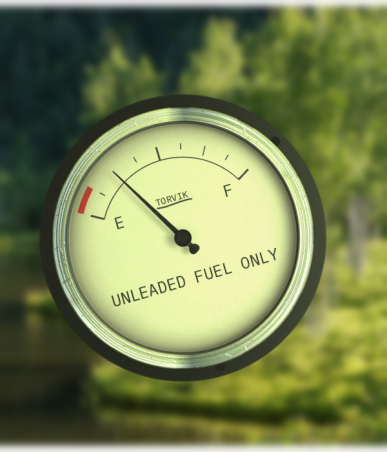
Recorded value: 0.25
